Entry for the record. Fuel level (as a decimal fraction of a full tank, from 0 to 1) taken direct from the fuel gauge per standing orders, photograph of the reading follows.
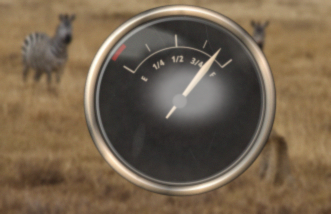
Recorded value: 0.875
